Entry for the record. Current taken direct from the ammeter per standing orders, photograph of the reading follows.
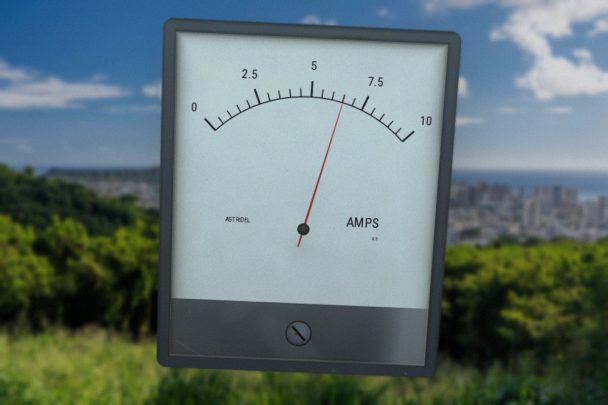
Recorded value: 6.5 A
